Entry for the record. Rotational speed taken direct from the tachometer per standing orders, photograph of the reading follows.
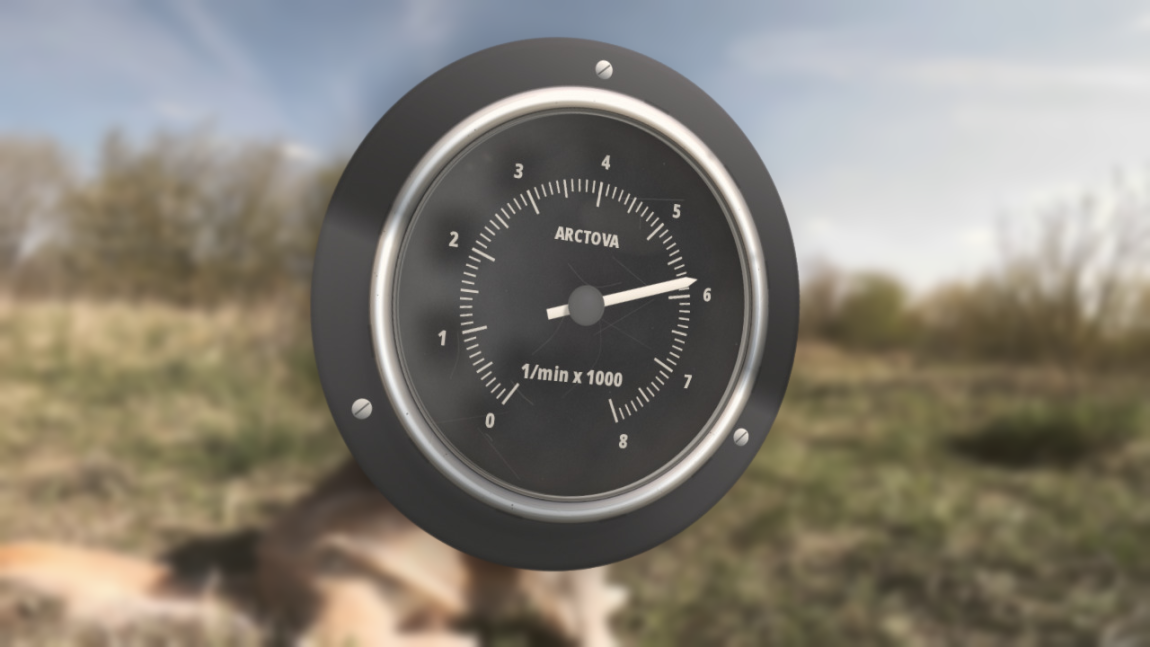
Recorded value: 5800 rpm
